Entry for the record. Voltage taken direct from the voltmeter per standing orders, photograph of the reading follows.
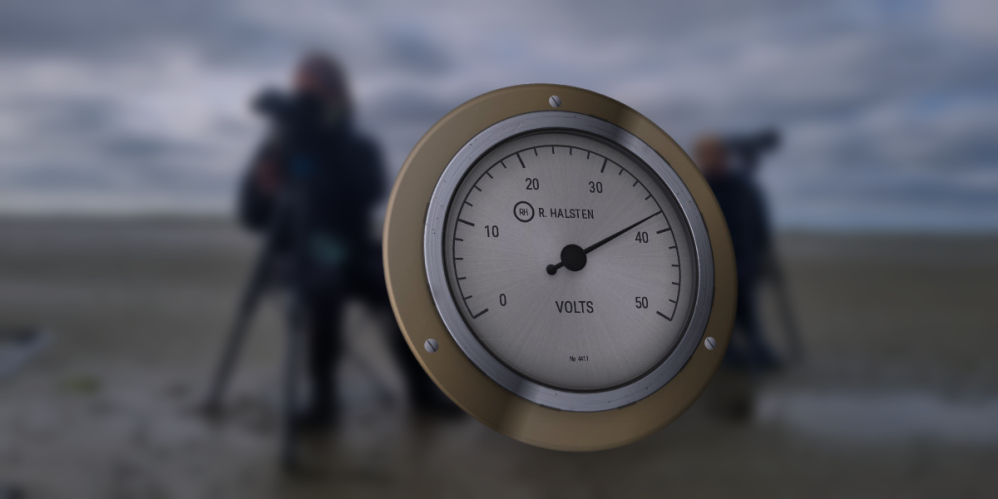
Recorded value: 38 V
